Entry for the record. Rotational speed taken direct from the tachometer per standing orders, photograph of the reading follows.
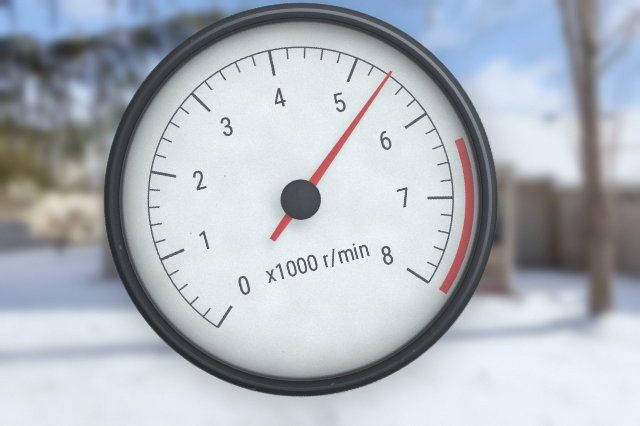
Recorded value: 5400 rpm
